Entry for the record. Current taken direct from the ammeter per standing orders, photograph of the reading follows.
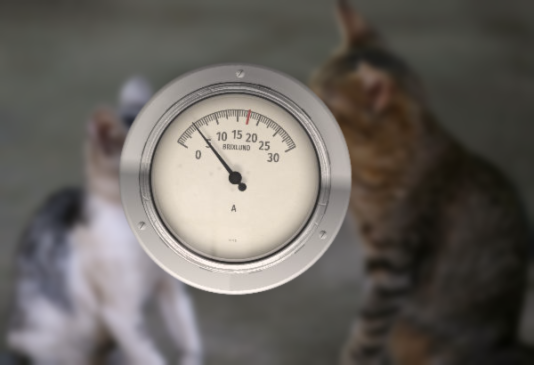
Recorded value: 5 A
